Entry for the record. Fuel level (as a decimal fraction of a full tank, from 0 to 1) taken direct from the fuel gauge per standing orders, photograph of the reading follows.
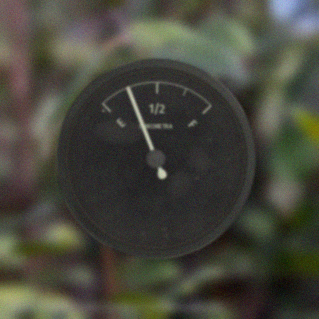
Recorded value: 0.25
